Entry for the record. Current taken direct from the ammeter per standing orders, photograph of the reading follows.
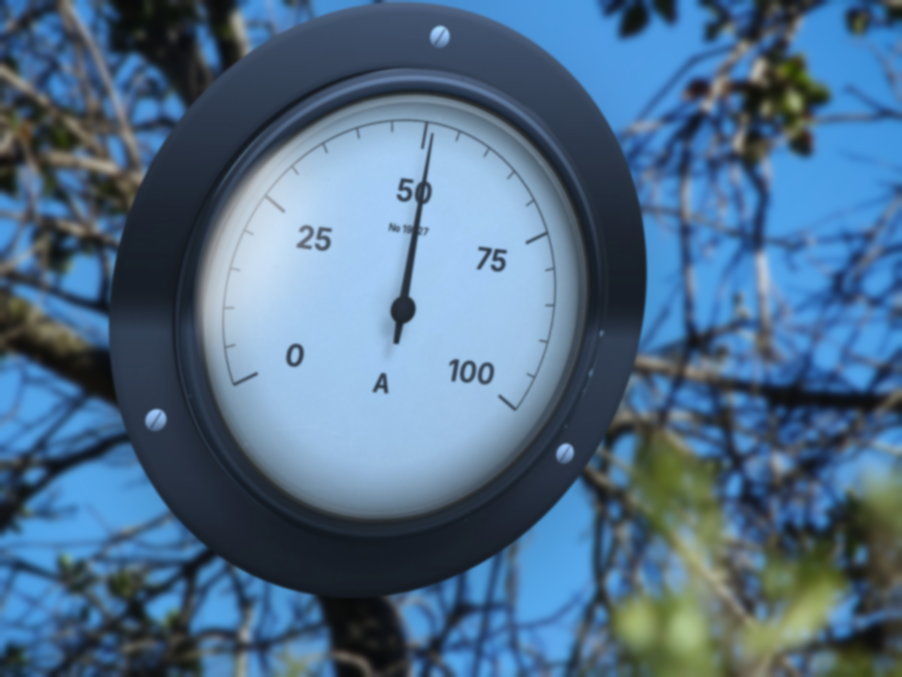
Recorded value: 50 A
